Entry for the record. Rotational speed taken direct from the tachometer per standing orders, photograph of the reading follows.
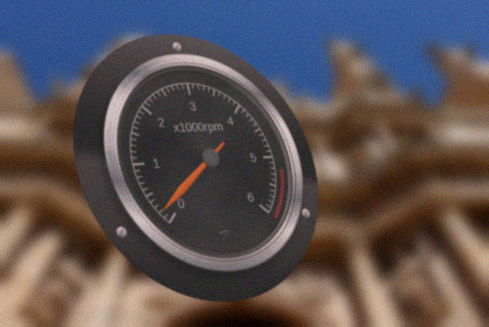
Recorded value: 200 rpm
